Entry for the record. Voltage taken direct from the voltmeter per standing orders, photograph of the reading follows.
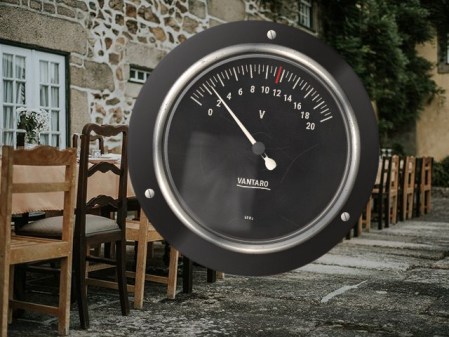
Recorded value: 2.5 V
